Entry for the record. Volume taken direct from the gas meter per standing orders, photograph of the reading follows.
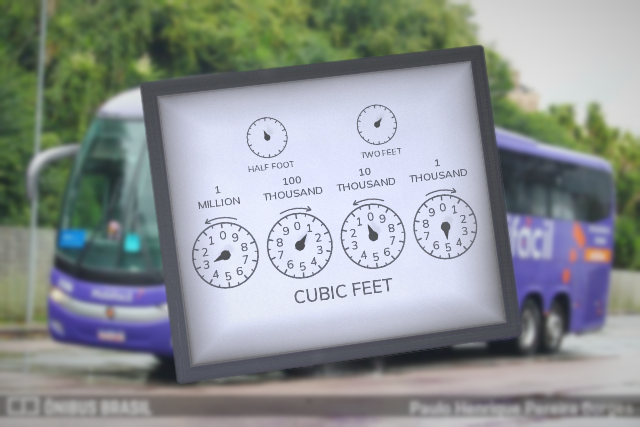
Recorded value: 310500 ft³
